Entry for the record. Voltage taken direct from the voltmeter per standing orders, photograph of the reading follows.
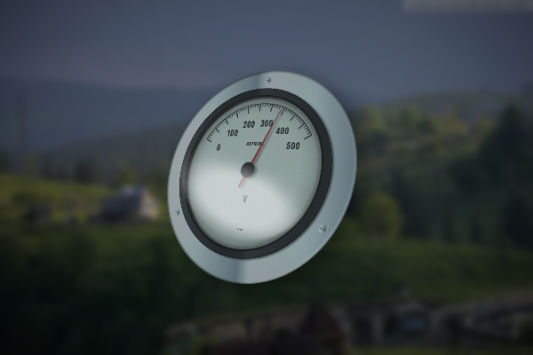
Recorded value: 350 V
